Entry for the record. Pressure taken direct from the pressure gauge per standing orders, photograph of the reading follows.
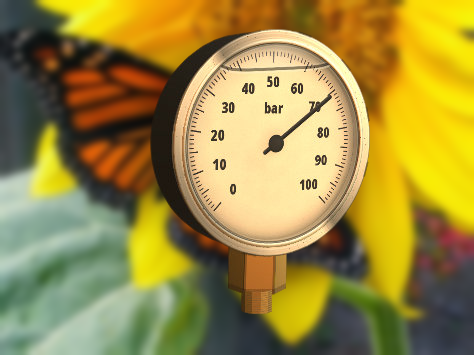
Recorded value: 70 bar
